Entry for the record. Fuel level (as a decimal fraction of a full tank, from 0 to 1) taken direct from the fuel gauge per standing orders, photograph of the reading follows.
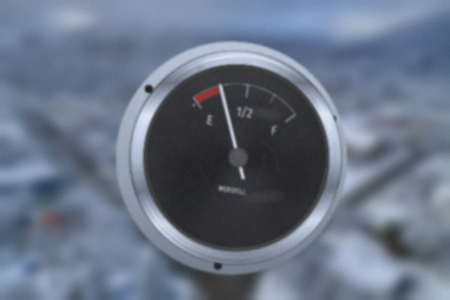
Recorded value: 0.25
